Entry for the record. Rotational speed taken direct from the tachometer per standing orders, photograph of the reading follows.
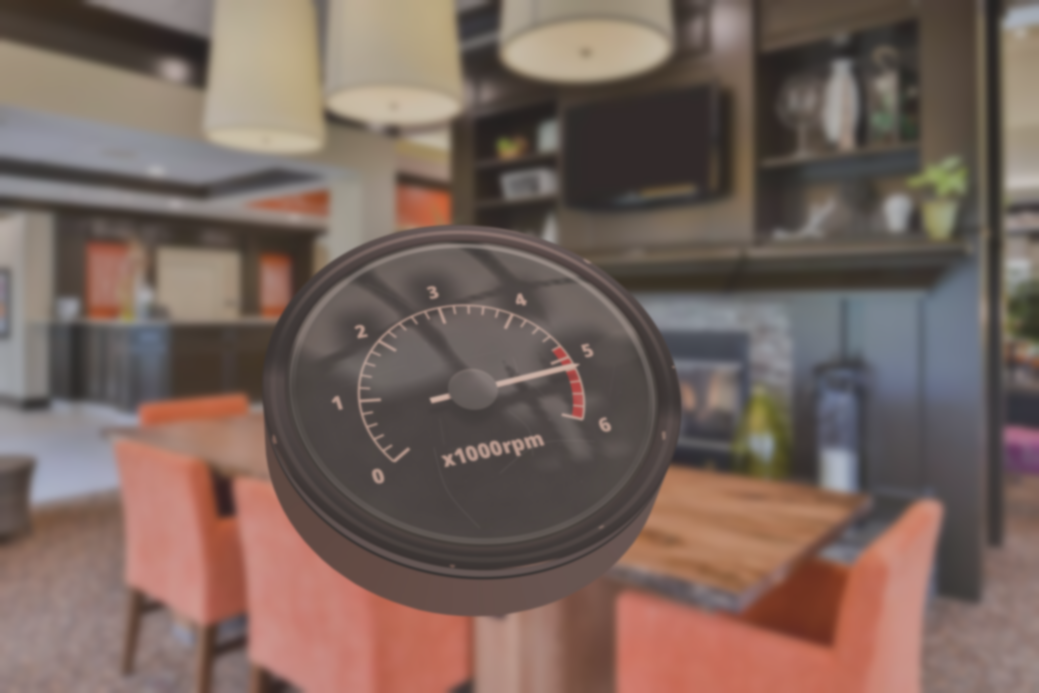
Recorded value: 5200 rpm
